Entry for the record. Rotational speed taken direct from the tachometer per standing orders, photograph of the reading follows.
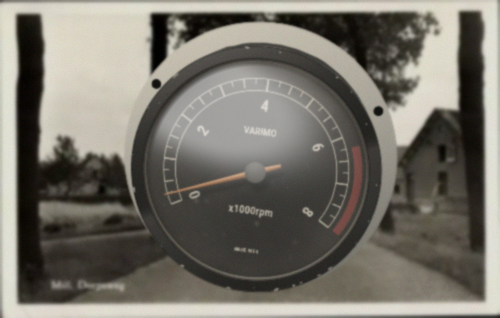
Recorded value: 250 rpm
